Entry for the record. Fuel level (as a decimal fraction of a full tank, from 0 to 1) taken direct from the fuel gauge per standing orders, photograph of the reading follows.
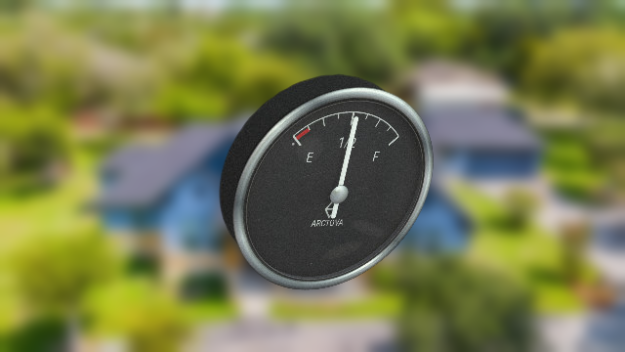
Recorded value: 0.5
